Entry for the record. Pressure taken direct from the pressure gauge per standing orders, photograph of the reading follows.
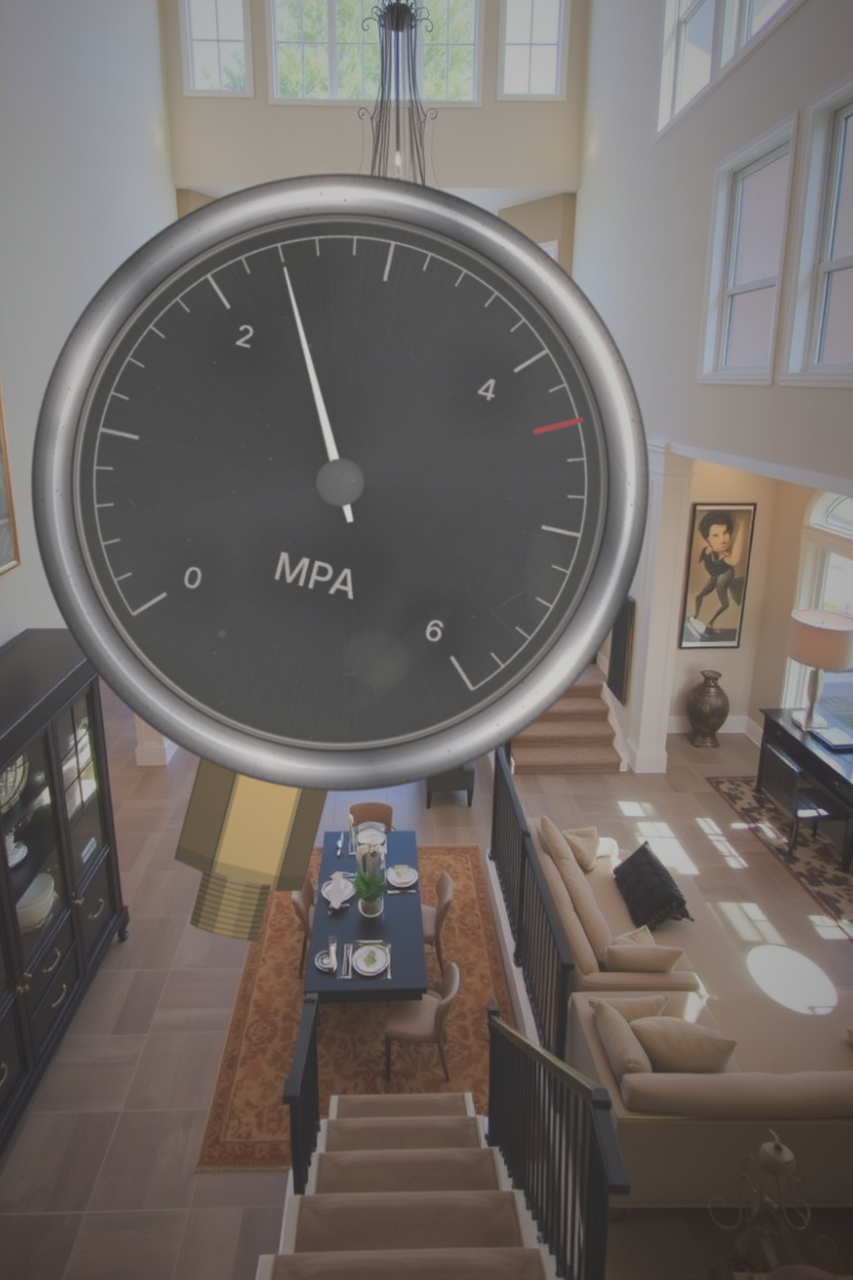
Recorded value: 2.4 MPa
